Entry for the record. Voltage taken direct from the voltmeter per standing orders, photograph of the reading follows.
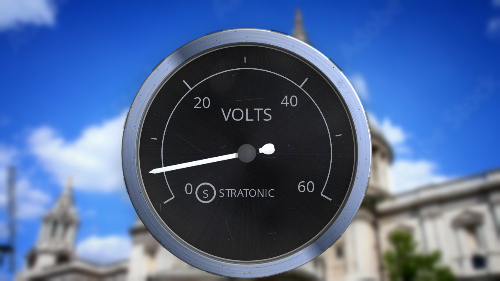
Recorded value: 5 V
